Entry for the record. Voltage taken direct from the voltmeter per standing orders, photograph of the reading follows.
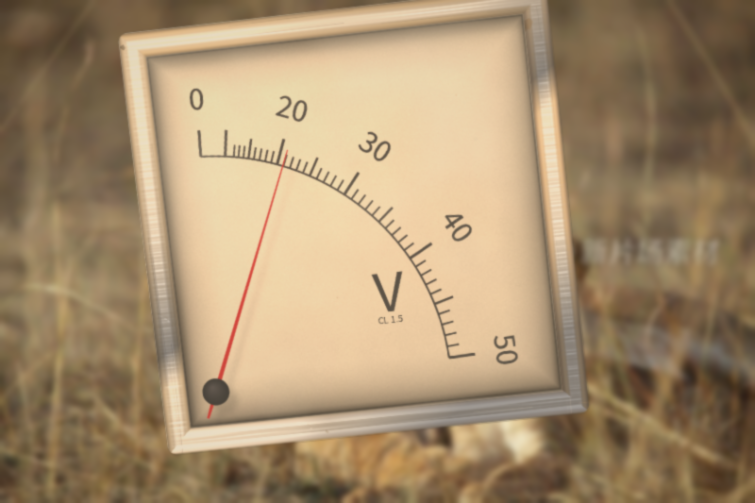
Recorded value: 21 V
